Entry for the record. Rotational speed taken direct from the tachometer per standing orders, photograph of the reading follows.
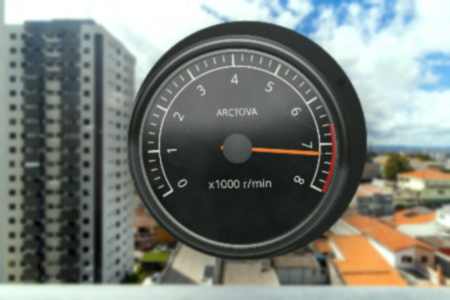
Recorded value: 7200 rpm
